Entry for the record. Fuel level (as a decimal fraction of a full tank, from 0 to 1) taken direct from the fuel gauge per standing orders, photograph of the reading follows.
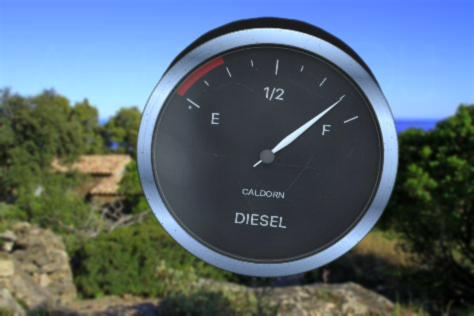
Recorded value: 0.875
